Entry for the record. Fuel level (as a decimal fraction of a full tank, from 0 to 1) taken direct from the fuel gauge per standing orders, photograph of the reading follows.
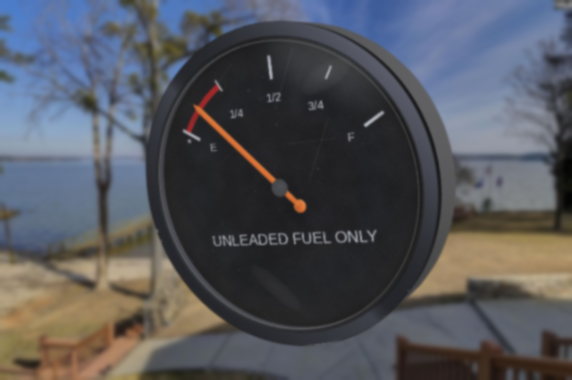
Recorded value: 0.125
